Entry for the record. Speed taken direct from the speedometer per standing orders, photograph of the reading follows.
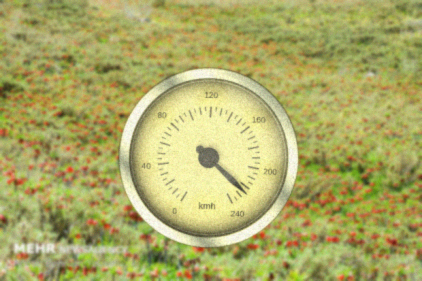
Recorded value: 225 km/h
